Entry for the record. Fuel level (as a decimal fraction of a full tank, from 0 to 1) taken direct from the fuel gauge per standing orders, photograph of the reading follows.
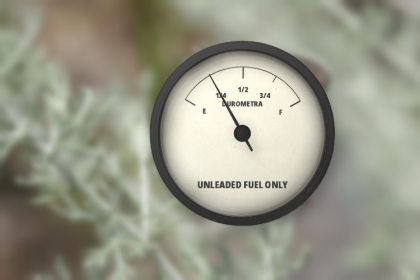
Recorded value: 0.25
